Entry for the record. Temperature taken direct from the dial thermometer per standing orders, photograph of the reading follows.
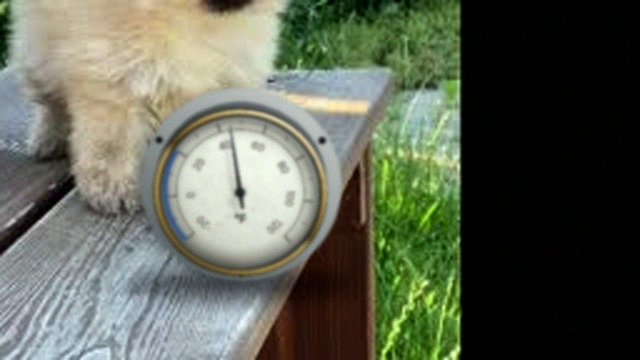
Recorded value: 45 °F
